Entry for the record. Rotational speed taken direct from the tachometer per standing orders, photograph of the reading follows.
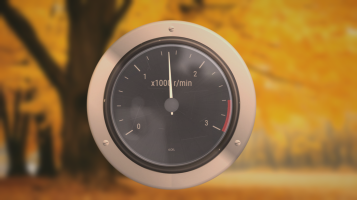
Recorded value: 1500 rpm
